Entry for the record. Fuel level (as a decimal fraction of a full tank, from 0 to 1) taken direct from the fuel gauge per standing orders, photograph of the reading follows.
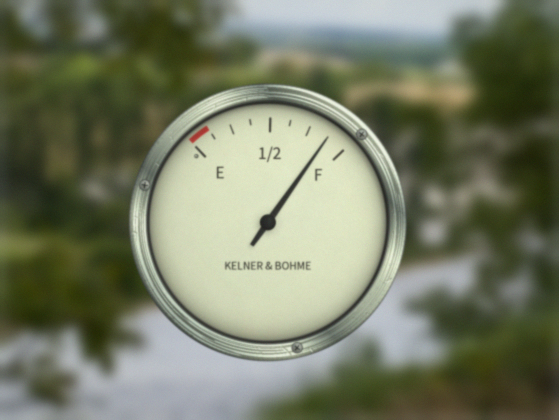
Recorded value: 0.875
